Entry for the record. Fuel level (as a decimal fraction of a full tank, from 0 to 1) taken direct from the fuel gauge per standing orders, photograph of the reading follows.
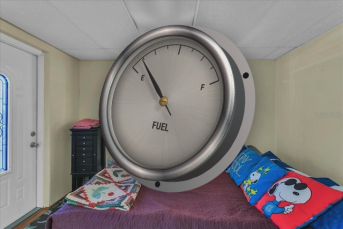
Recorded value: 0.125
